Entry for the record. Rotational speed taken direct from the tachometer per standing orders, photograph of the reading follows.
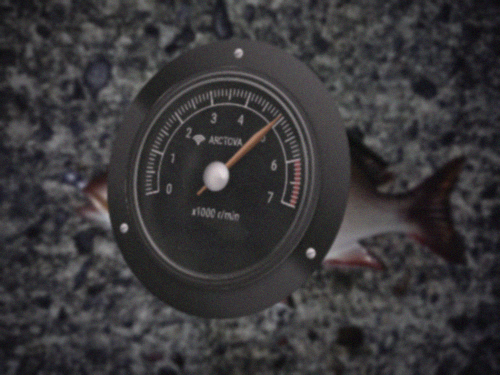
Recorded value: 5000 rpm
